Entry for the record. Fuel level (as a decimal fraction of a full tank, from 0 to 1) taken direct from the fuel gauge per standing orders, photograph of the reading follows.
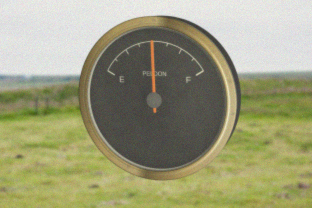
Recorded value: 0.5
